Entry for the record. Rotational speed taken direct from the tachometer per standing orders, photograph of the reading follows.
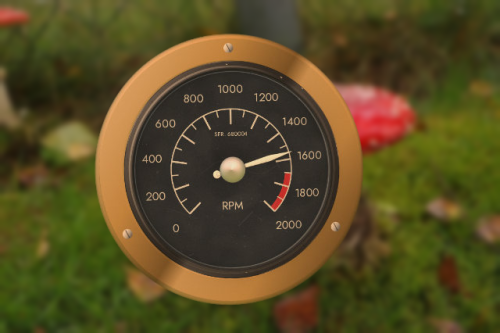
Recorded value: 1550 rpm
